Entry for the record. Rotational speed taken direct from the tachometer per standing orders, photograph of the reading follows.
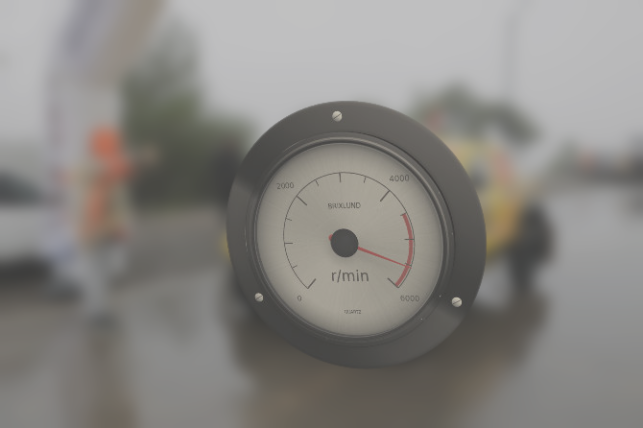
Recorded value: 5500 rpm
